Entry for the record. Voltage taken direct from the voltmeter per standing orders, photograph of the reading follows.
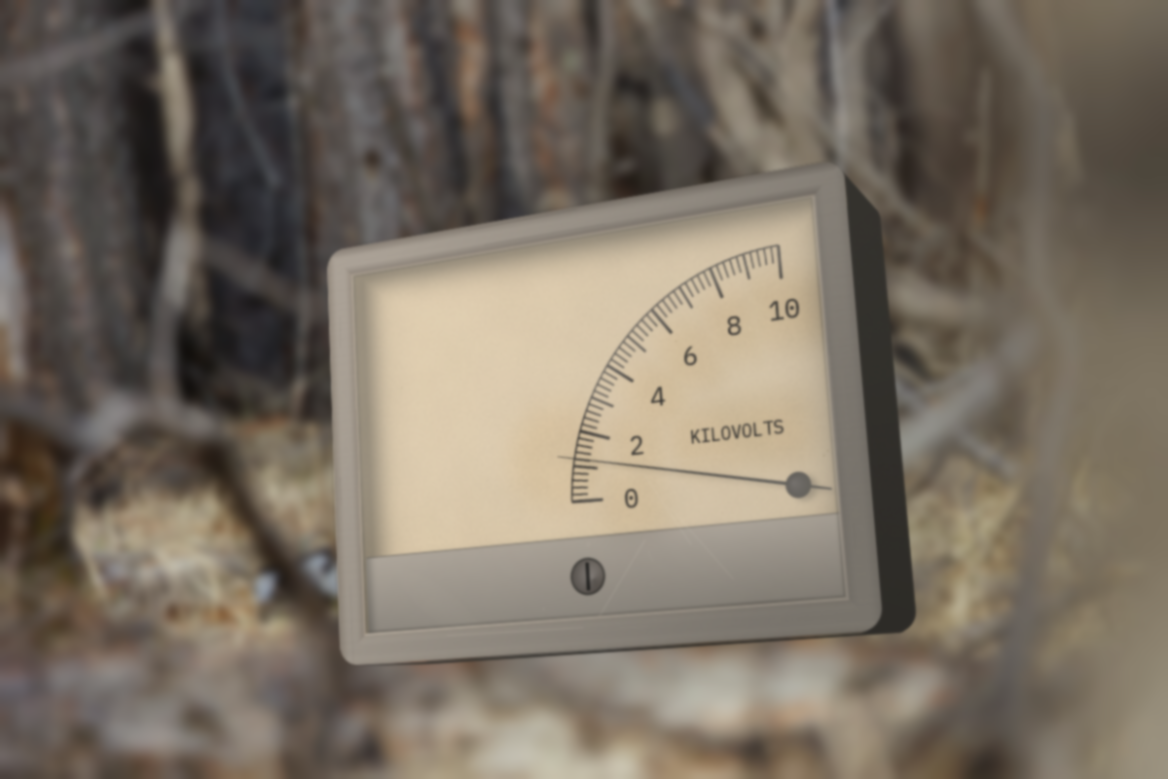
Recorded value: 1.2 kV
